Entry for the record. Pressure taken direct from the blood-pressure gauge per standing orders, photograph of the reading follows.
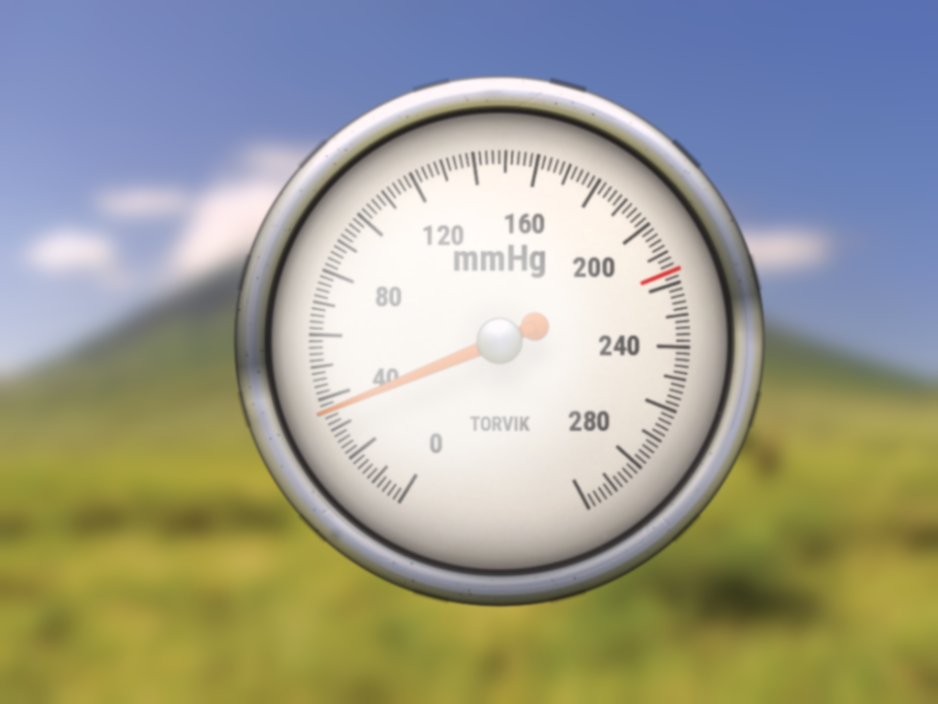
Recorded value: 36 mmHg
